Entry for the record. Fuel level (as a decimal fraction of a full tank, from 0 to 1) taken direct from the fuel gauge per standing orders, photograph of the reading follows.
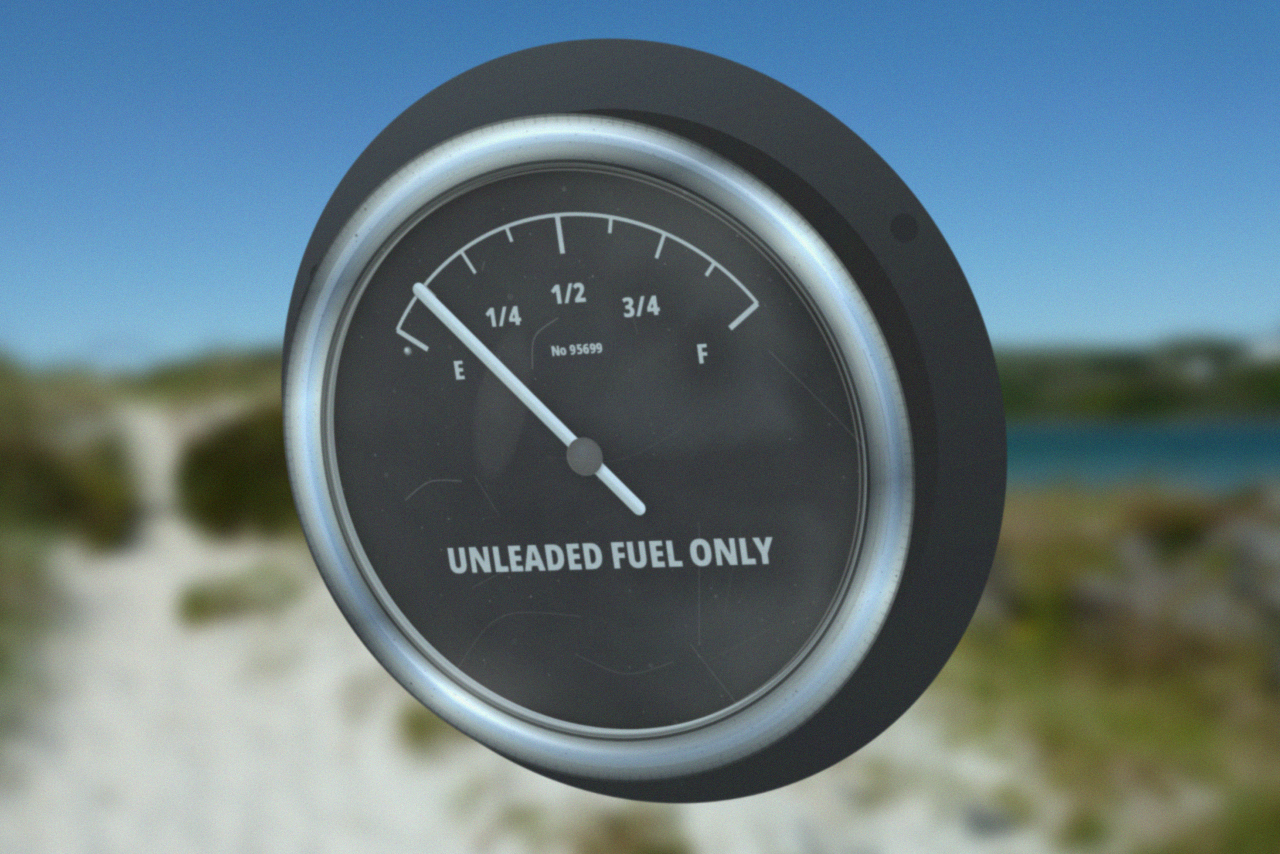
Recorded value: 0.125
